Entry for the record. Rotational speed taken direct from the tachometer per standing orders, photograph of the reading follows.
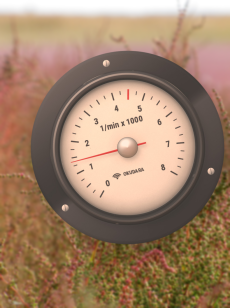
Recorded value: 1375 rpm
